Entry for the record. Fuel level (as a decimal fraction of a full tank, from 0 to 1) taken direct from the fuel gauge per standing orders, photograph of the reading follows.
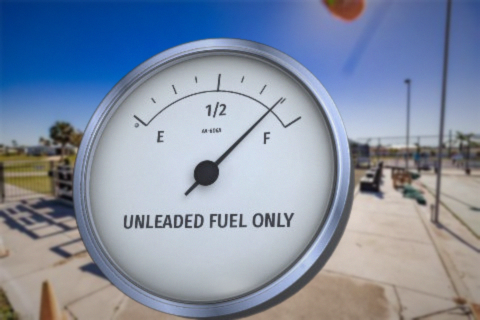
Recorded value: 0.875
